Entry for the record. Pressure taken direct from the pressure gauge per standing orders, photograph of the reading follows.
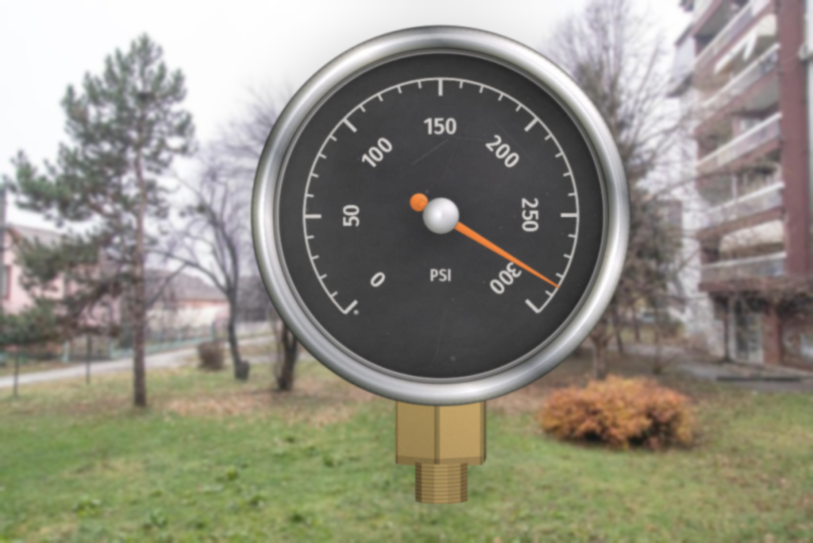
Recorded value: 285 psi
